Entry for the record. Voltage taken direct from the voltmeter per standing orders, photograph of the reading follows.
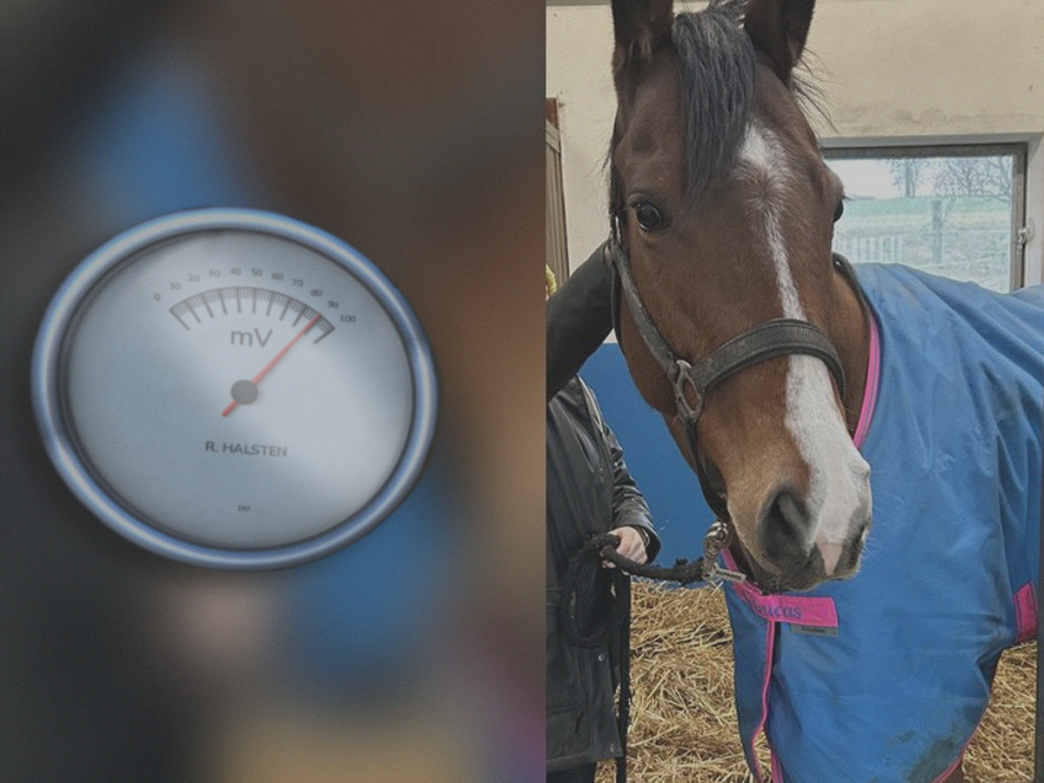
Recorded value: 90 mV
